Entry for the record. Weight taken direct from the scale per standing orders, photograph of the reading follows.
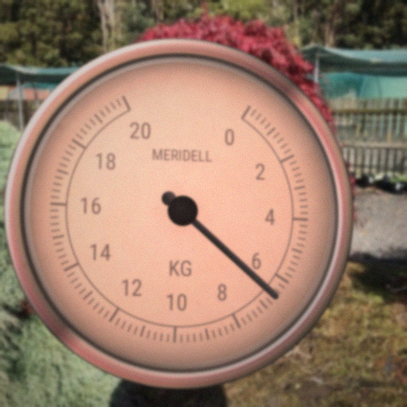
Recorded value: 6.6 kg
